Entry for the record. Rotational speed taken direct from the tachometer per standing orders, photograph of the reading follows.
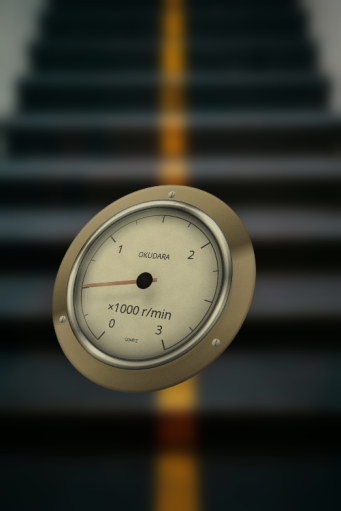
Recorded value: 500 rpm
